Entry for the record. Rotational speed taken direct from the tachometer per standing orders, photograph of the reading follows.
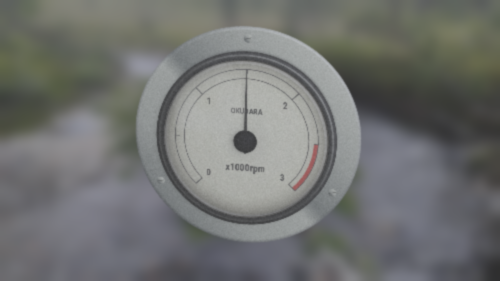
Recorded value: 1500 rpm
